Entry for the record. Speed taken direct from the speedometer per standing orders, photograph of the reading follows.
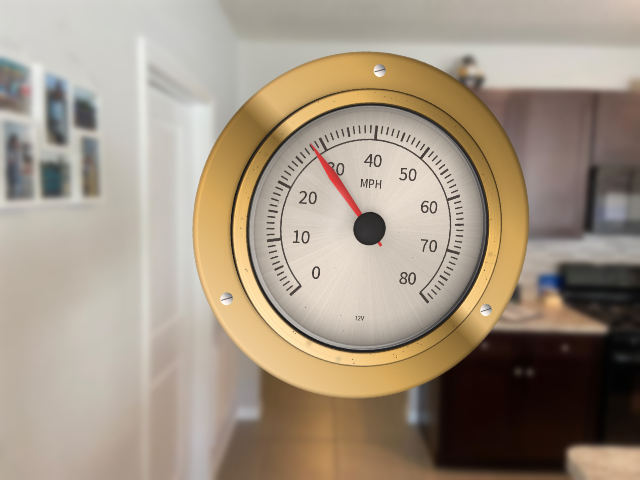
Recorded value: 28 mph
